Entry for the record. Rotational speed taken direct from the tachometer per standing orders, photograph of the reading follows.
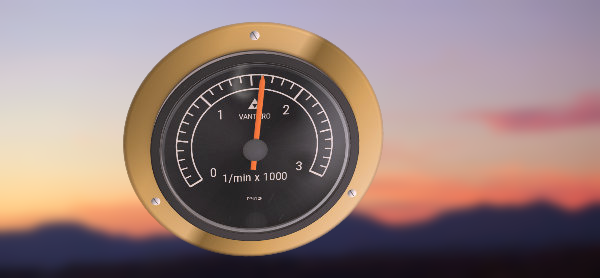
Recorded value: 1600 rpm
